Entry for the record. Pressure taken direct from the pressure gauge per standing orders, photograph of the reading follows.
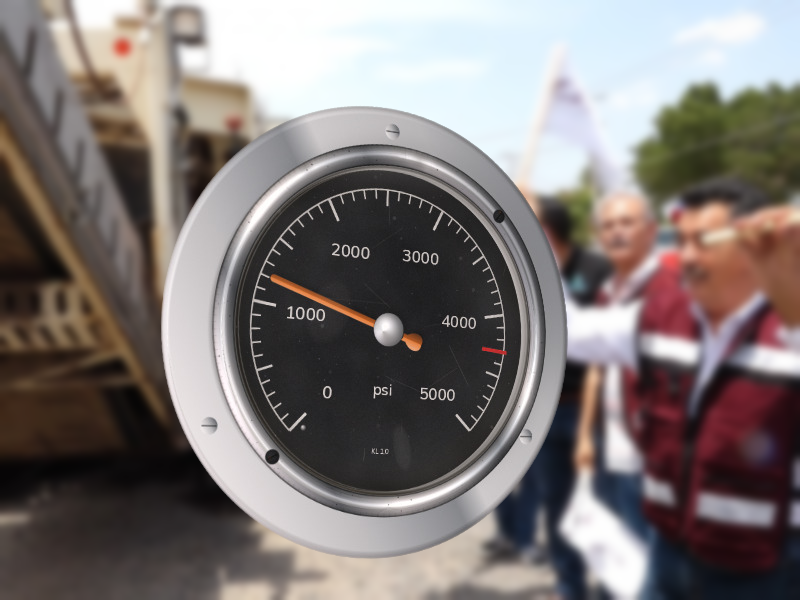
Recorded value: 1200 psi
